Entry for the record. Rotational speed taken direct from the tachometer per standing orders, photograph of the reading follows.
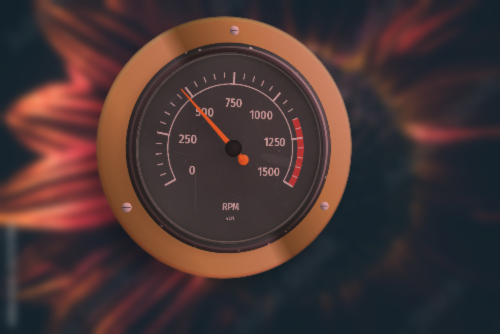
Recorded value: 475 rpm
